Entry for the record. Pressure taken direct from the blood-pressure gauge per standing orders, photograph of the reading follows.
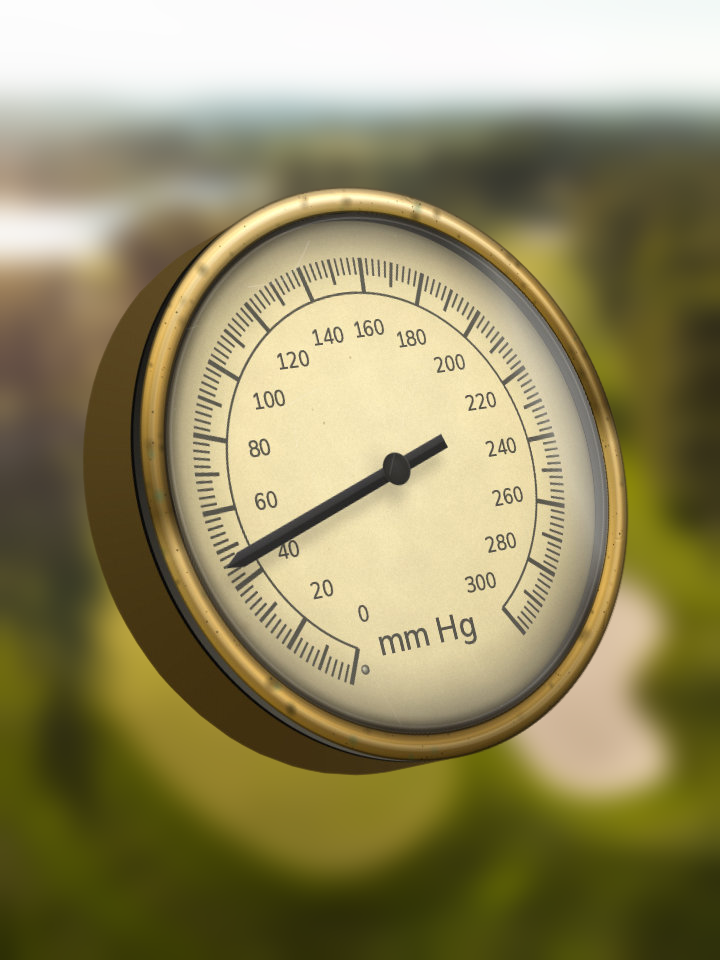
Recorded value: 46 mmHg
